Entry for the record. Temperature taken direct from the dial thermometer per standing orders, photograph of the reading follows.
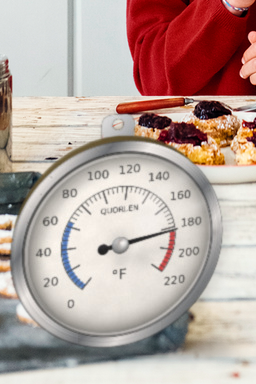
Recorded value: 180 °F
